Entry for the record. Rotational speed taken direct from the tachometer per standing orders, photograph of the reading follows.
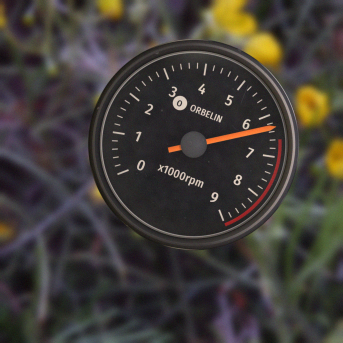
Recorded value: 6300 rpm
